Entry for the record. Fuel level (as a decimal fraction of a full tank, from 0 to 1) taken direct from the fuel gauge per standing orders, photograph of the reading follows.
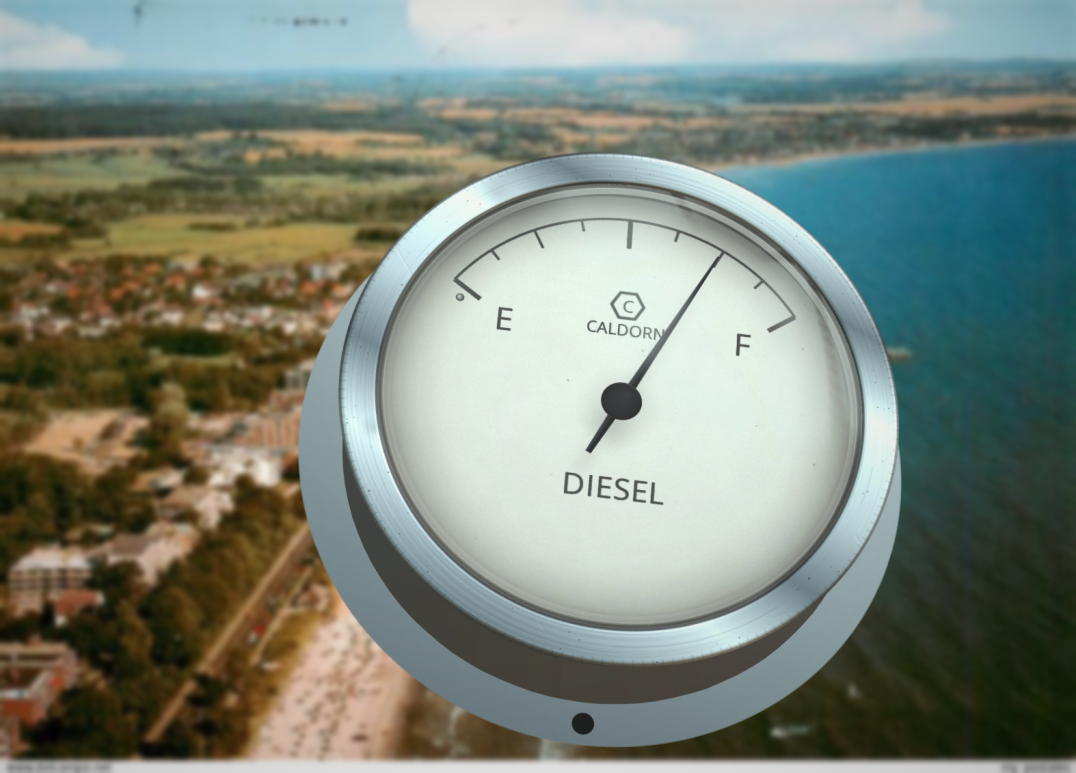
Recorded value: 0.75
